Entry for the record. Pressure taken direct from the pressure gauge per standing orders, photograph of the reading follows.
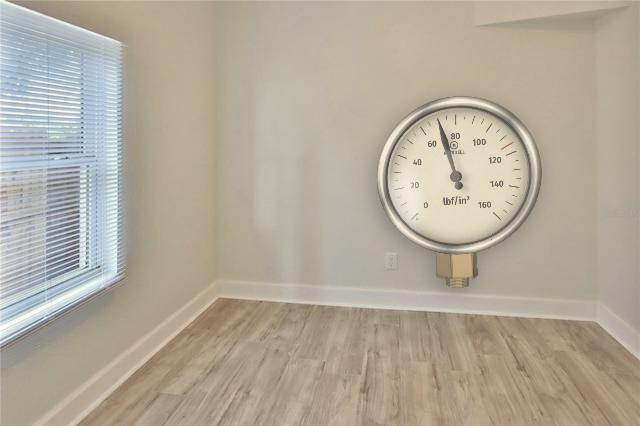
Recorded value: 70 psi
